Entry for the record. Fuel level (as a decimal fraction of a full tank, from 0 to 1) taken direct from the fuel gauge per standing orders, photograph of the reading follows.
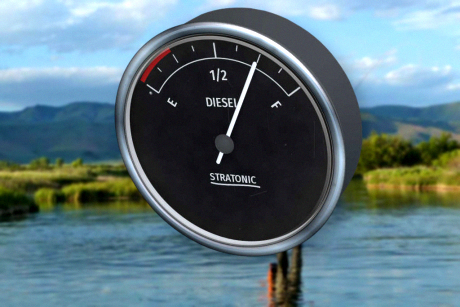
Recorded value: 0.75
